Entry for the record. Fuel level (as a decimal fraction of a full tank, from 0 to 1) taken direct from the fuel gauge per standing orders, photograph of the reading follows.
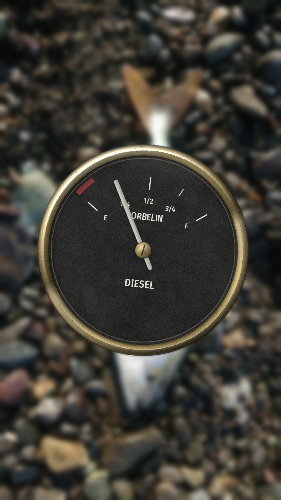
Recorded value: 0.25
